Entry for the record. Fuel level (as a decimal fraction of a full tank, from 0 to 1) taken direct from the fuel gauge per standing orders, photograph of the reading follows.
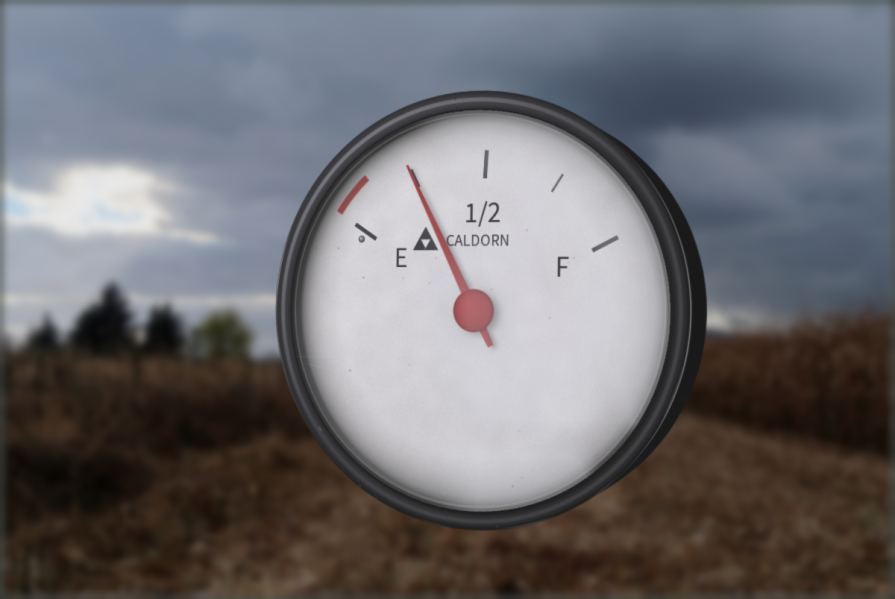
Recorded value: 0.25
